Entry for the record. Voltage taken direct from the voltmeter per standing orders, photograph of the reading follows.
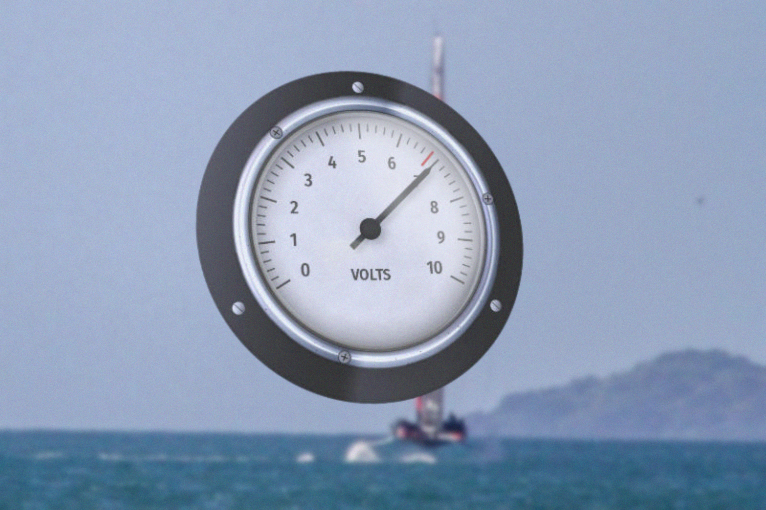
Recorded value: 7 V
